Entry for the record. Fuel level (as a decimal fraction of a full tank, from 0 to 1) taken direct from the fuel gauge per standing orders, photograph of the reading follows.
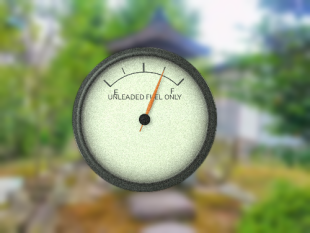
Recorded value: 0.75
